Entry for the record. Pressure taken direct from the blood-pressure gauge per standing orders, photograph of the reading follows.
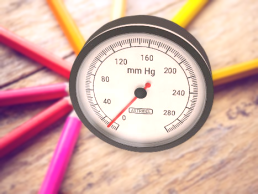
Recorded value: 10 mmHg
